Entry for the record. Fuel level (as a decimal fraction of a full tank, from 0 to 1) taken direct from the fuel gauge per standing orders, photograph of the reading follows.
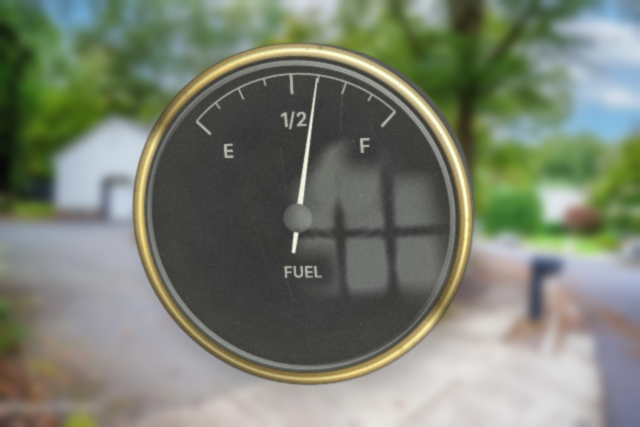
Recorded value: 0.625
